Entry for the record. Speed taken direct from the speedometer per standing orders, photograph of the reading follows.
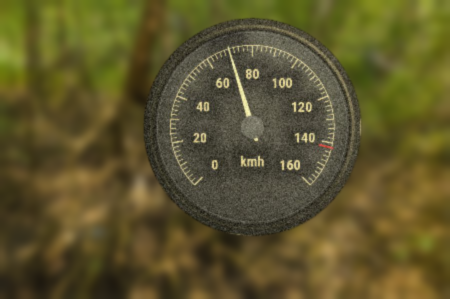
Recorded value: 70 km/h
